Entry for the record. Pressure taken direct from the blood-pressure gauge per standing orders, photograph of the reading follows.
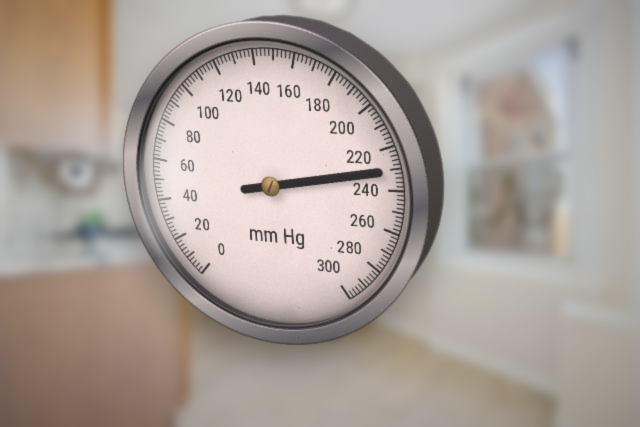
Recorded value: 230 mmHg
